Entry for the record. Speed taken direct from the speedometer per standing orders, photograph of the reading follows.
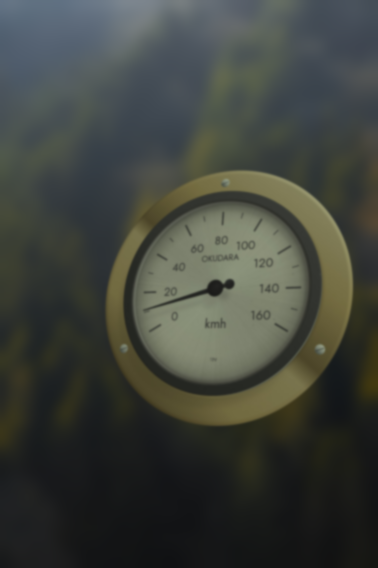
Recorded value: 10 km/h
